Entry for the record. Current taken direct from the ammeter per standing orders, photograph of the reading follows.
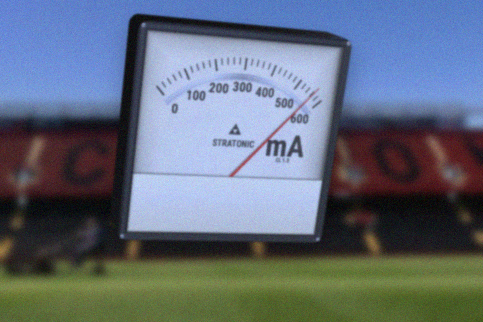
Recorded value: 560 mA
